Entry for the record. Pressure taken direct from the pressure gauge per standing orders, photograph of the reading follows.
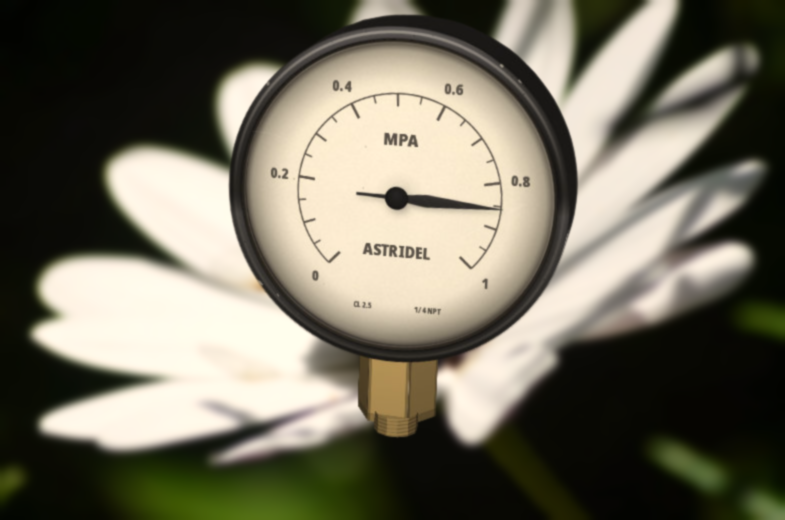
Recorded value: 0.85 MPa
